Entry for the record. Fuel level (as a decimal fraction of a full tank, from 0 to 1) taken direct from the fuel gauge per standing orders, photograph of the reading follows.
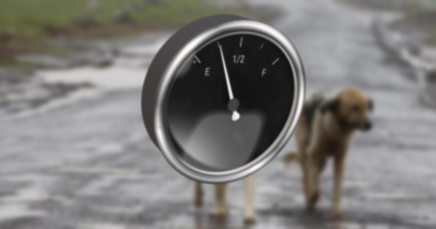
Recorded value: 0.25
